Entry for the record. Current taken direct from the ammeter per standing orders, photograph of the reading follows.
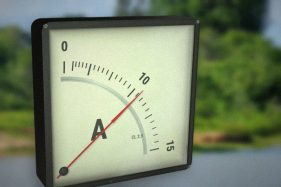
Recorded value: 10.5 A
